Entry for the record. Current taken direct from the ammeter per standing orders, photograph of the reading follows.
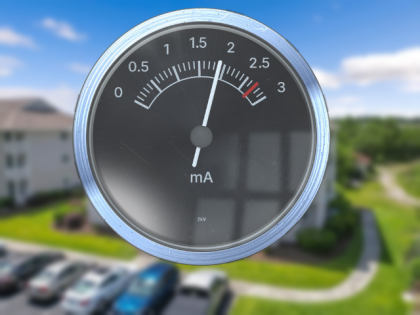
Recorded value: 1.9 mA
